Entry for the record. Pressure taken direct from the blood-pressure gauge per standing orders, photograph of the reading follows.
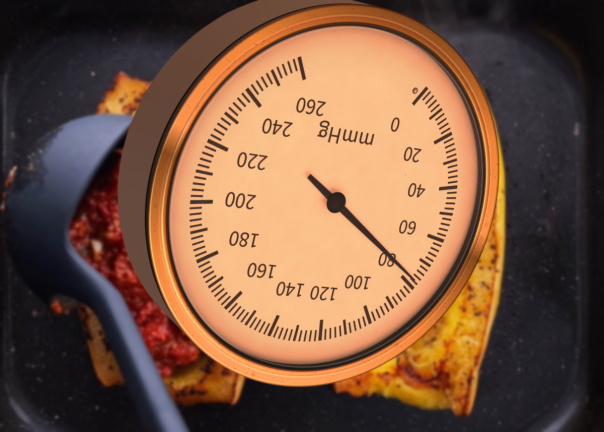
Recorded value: 78 mmHg
